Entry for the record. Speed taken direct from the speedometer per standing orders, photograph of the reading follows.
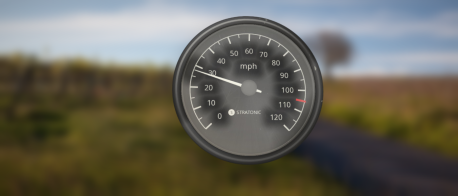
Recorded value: 27.5 mph
